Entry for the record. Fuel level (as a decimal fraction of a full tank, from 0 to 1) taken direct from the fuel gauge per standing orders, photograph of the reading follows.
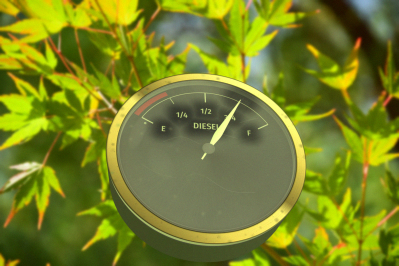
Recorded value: 0.75
